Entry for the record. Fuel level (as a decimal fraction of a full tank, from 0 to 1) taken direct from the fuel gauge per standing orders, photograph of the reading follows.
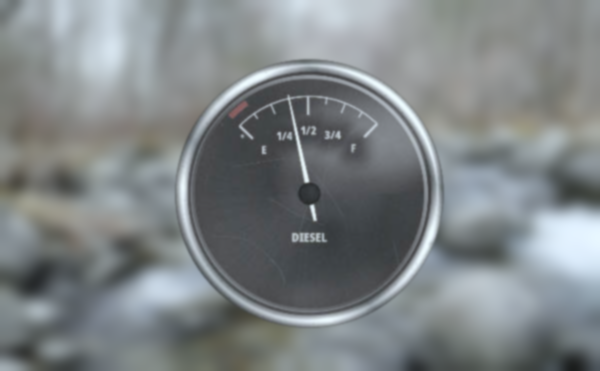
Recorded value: 0.375
